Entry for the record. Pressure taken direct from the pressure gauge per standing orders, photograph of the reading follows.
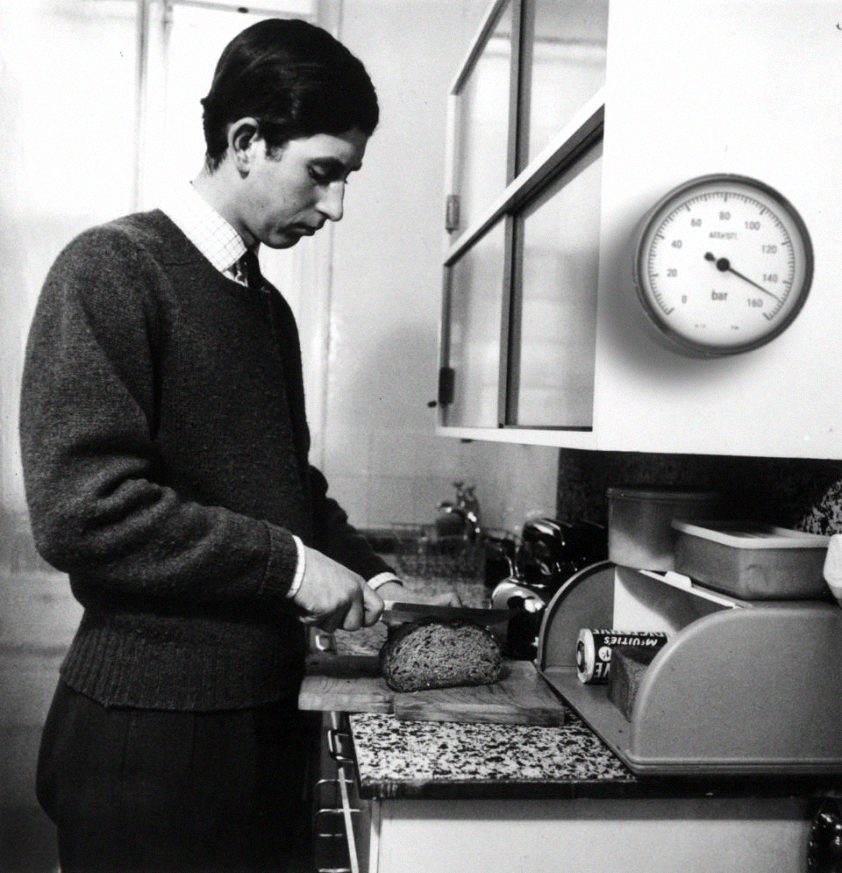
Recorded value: 150 bar
